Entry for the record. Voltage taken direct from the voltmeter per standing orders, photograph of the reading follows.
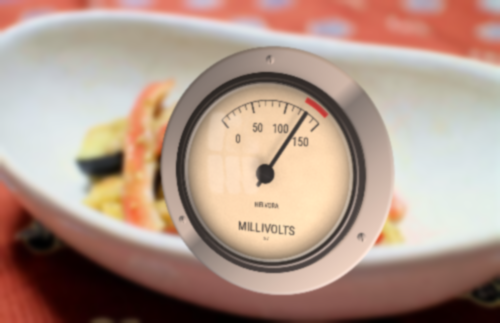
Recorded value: 130 mV
